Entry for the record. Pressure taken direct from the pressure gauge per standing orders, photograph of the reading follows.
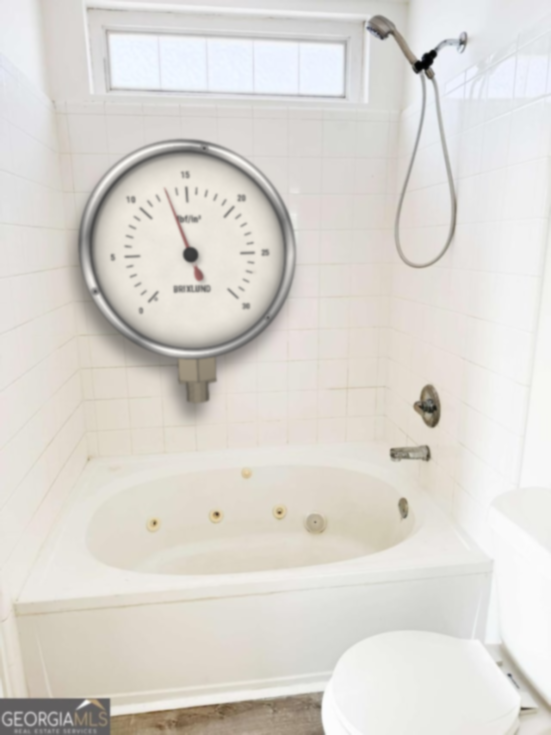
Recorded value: 13 psi
